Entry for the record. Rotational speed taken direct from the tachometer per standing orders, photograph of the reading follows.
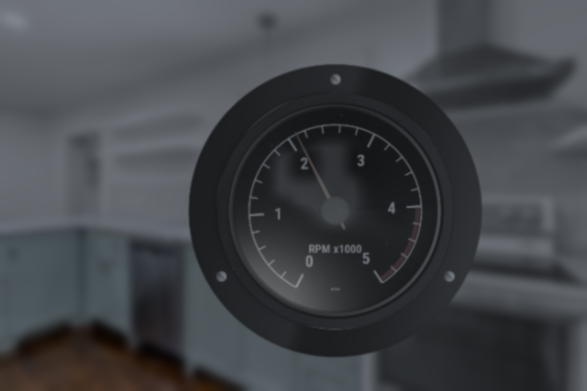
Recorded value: 2100 rpm
